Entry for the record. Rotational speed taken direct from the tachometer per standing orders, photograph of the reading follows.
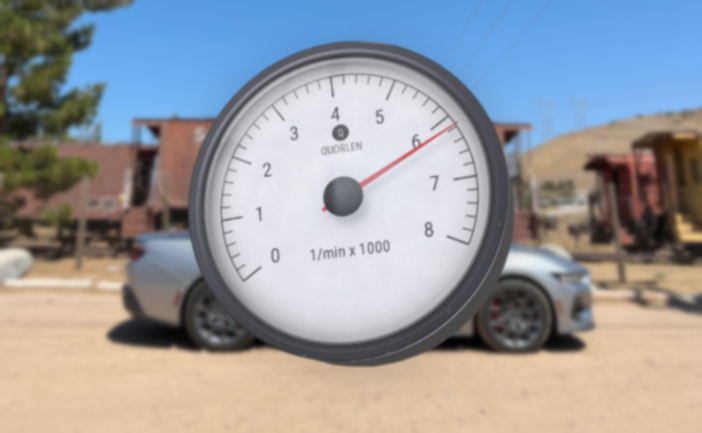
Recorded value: 6200 rpm
